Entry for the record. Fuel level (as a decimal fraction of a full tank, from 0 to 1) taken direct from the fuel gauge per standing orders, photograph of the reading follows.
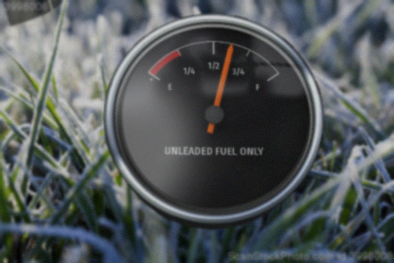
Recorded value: 0.625
